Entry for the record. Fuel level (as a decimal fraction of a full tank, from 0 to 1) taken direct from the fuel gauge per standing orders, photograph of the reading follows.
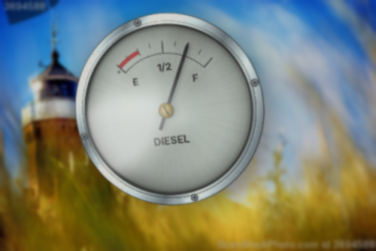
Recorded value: 0.75
